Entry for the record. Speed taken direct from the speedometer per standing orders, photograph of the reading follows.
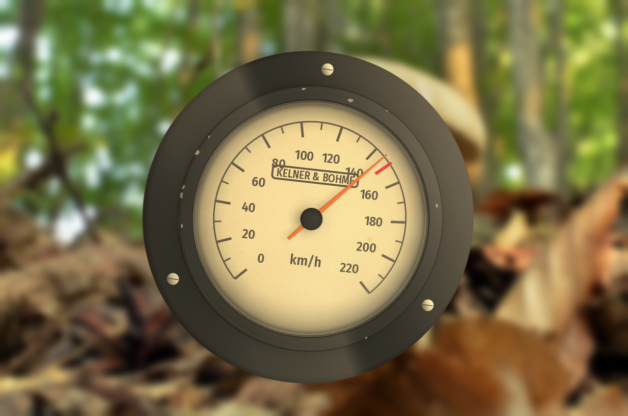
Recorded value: 145 km/h
